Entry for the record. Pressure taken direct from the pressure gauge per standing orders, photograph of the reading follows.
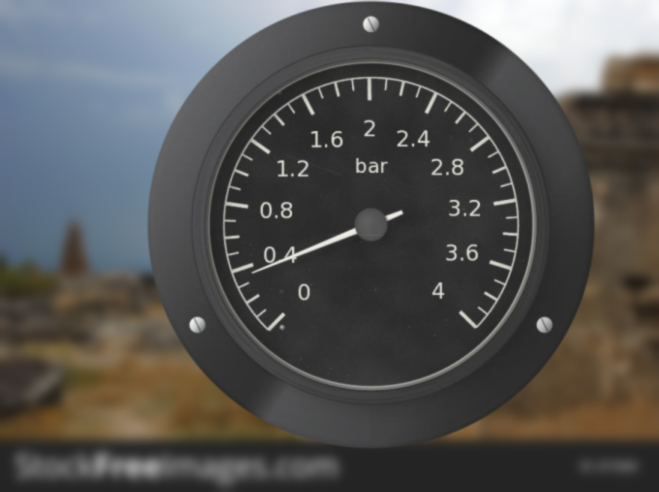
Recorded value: 0.35 bar
